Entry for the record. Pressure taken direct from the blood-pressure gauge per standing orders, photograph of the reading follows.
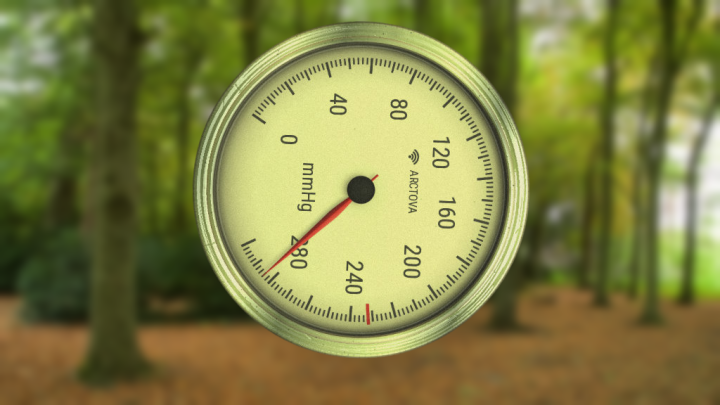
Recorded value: 284 mmHg
